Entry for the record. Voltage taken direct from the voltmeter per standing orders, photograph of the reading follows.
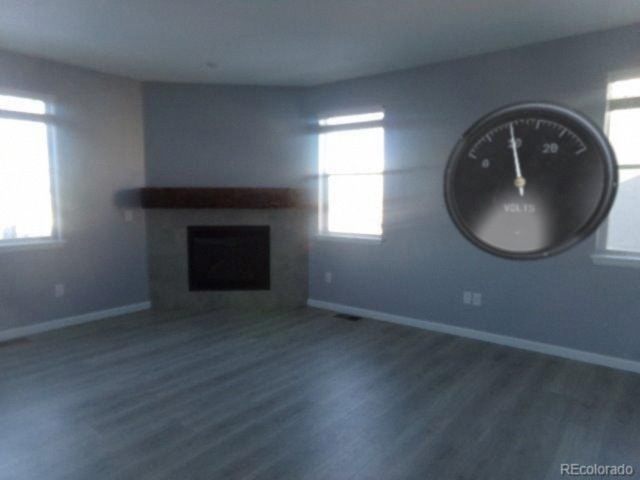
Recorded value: 10 V
